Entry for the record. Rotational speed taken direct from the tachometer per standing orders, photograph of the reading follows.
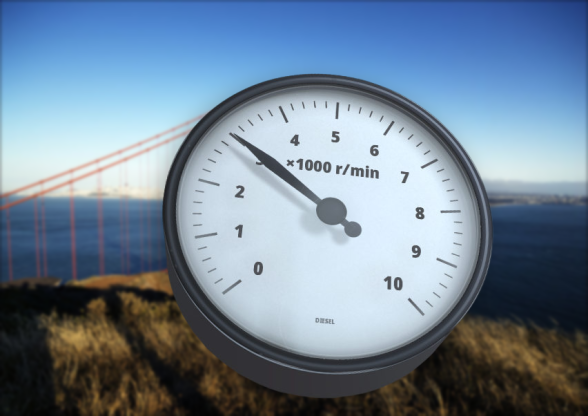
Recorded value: 3000 rpm
